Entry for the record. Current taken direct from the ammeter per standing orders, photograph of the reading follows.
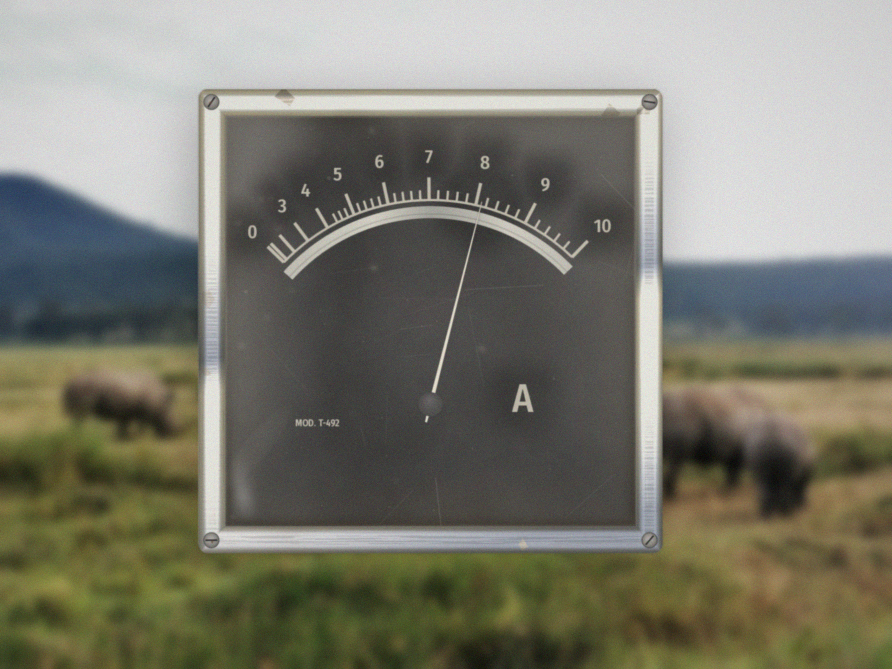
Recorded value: 8.1 A
